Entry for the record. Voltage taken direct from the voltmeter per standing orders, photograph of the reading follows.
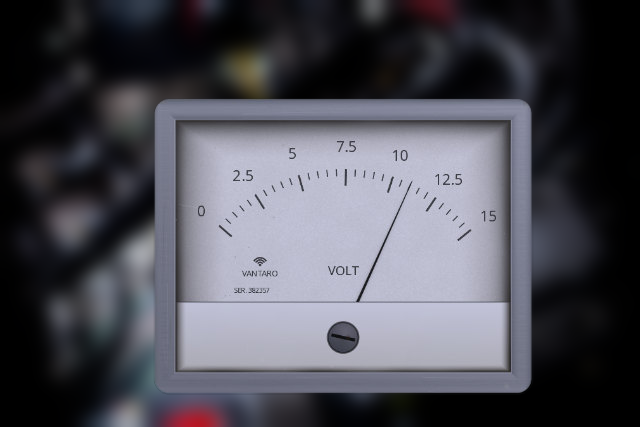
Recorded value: 11 V
